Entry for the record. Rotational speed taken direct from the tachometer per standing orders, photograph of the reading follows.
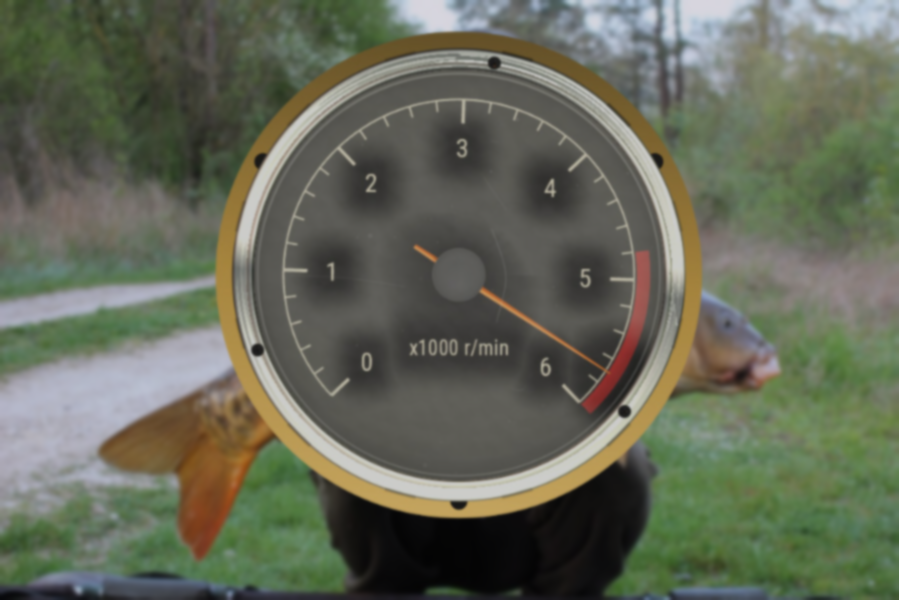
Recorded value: 5700 rpm
